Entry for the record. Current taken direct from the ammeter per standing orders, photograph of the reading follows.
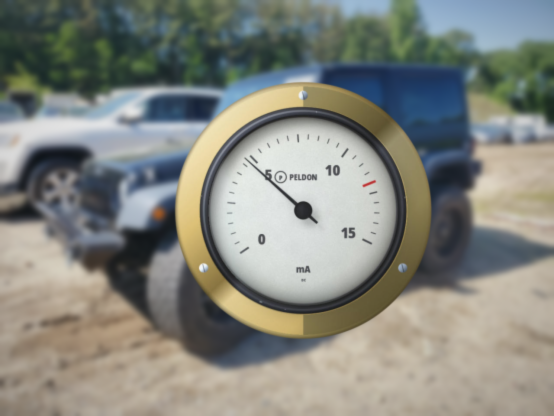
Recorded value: 4.75 mA
